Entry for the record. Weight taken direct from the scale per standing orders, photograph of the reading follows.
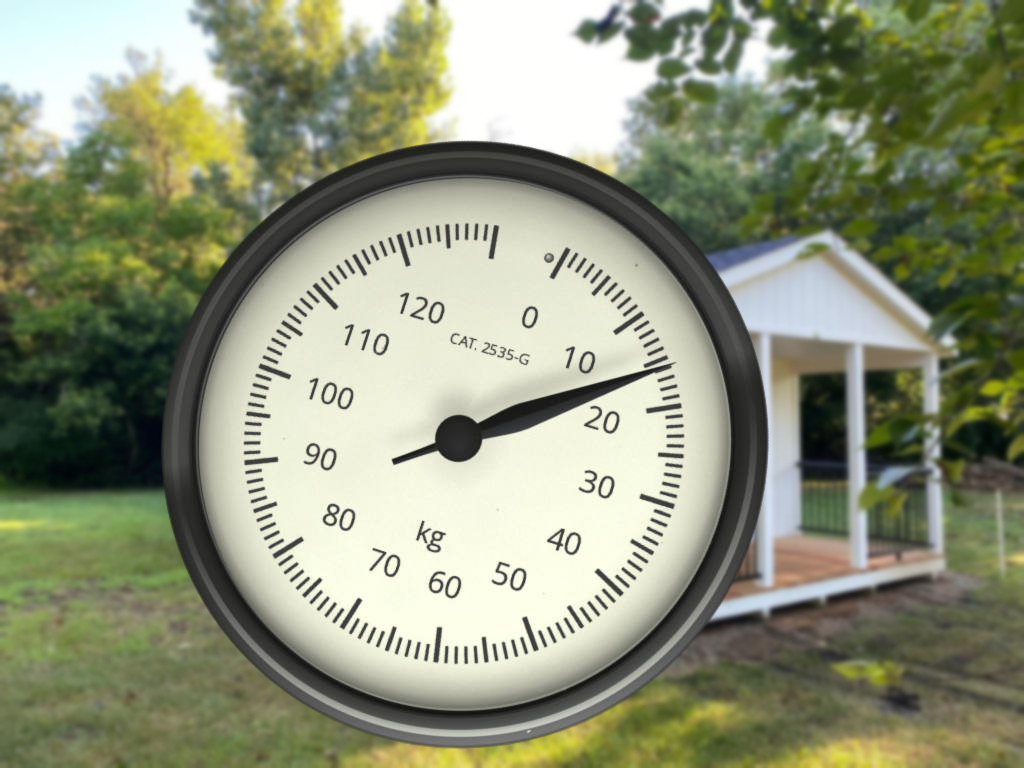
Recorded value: 16 kg
